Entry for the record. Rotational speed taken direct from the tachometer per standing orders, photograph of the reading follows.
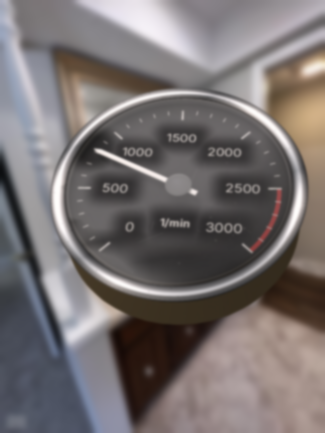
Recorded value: 800 rpm
